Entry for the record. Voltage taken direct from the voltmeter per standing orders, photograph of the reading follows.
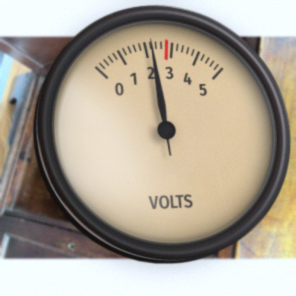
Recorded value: 2.2 V
